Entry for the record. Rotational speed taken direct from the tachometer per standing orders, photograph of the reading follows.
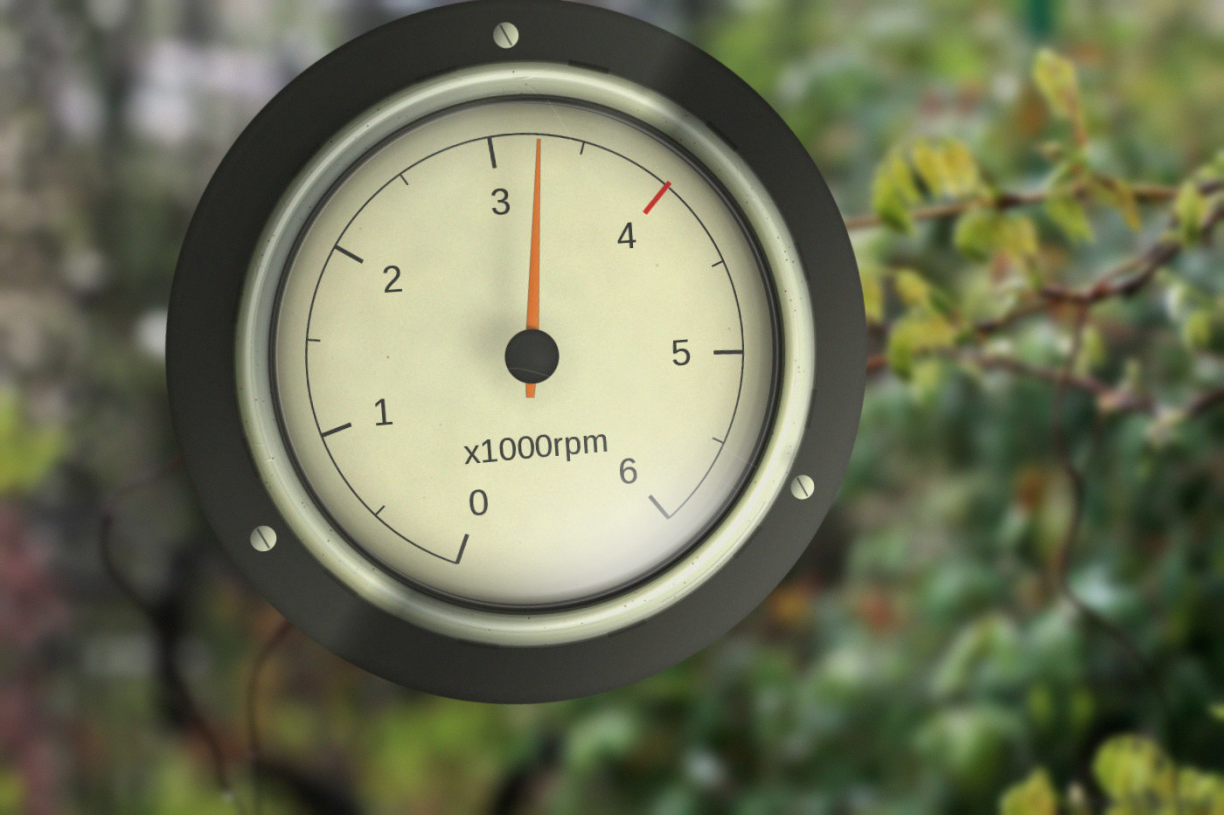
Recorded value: 3250 rpm
